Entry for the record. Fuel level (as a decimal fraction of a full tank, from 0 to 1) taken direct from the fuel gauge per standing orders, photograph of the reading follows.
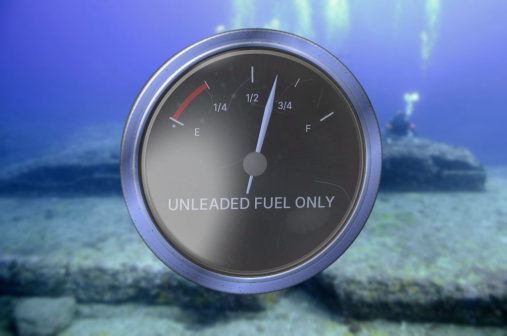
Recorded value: 0.625
